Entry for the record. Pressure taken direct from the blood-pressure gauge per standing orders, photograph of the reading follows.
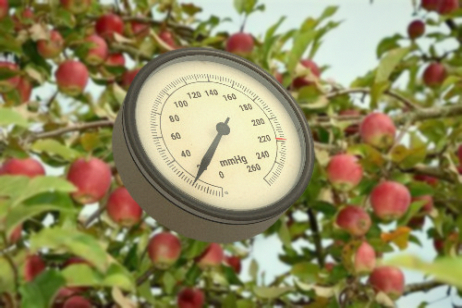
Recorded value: 20 mmHg
